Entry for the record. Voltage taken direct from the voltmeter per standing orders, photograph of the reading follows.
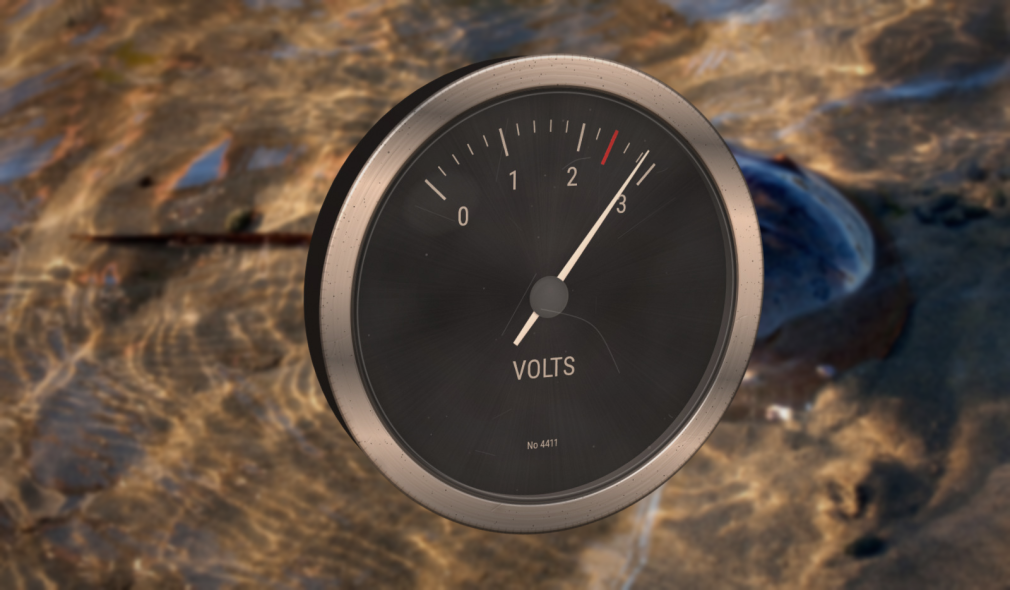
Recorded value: 2.8 V
